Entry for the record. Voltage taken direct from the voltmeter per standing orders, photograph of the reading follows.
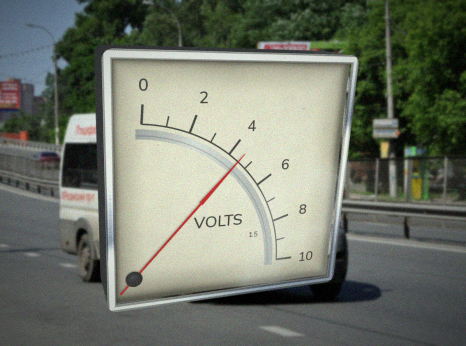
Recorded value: 4.5 V
